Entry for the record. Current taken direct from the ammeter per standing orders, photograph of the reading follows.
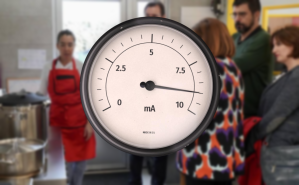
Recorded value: 9 mA
